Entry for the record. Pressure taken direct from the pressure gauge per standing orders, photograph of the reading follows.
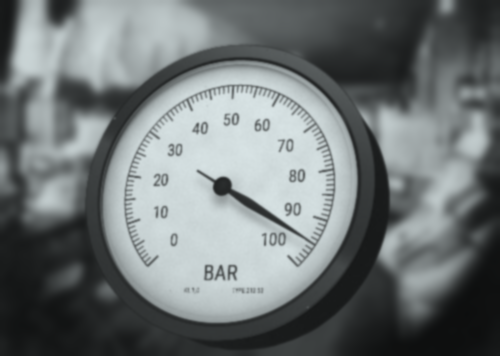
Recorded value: 95 bar
